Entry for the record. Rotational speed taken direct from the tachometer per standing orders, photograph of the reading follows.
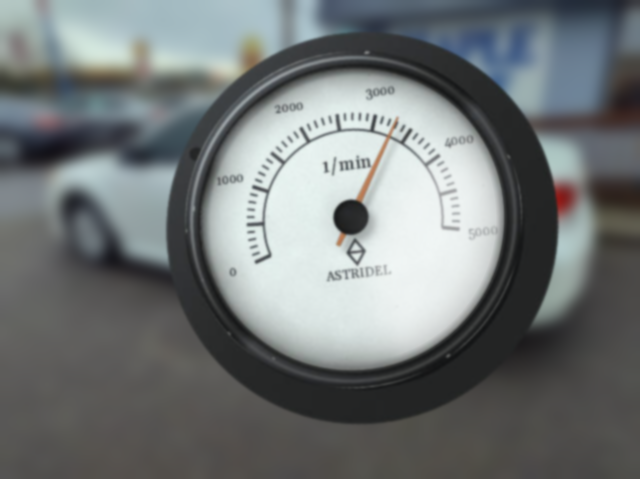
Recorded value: 3300 rpm
